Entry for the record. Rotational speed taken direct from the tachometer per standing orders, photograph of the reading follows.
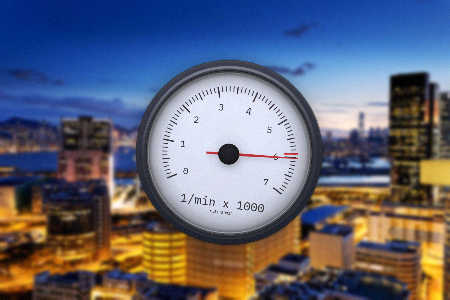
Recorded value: 6000 rpm
